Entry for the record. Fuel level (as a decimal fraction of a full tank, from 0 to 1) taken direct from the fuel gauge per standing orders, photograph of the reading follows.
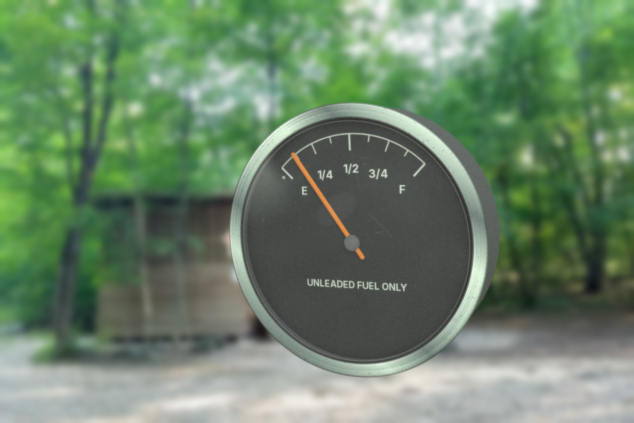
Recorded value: 0.125
